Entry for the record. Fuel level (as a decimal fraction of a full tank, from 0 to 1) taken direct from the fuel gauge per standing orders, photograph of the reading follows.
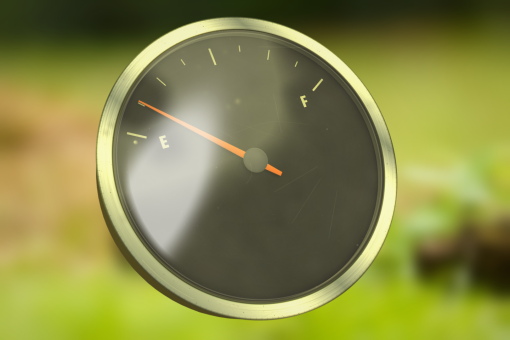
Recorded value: 0.125
